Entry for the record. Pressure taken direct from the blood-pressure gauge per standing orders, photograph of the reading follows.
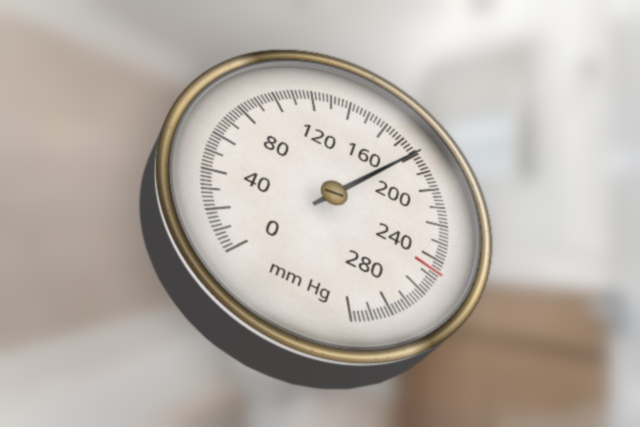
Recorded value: 180 mmHg
